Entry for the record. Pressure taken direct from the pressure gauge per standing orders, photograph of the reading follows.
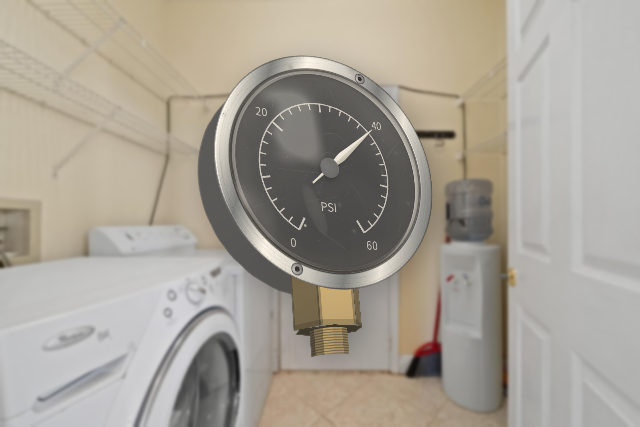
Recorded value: 40 psi
